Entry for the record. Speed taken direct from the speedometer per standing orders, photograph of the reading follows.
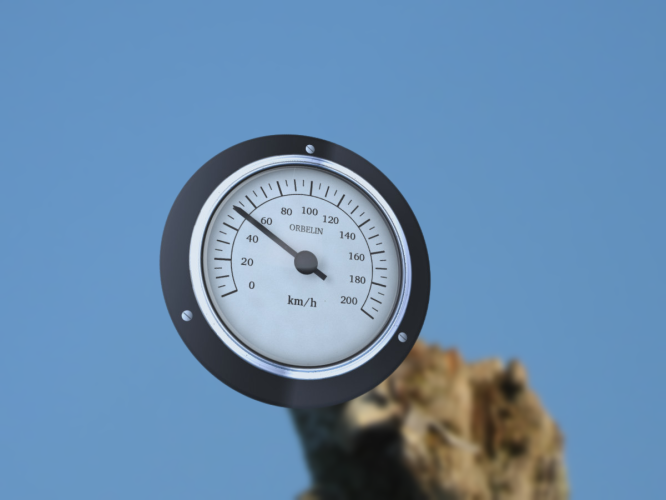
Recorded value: 50 km/h
